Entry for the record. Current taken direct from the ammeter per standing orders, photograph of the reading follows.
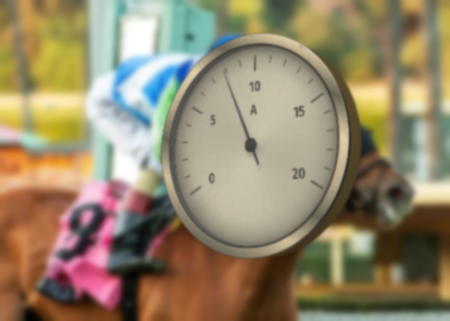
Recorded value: 8 A
